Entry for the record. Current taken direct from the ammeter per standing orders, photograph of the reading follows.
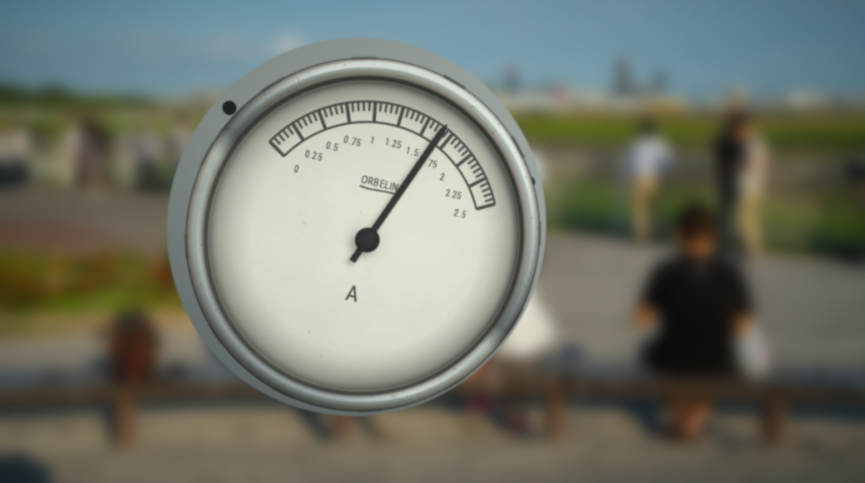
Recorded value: 1.65 A
